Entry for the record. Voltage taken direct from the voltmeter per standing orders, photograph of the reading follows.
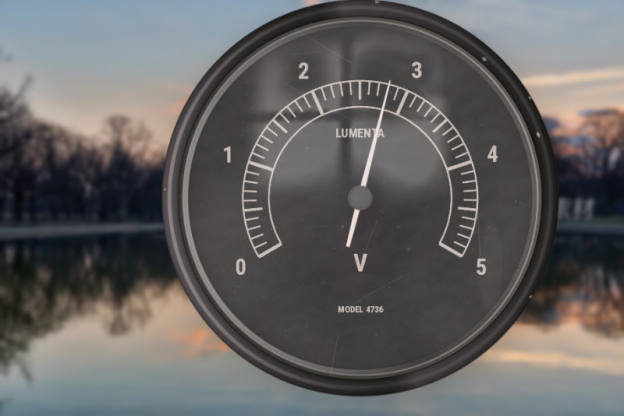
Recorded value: 2.8 V
